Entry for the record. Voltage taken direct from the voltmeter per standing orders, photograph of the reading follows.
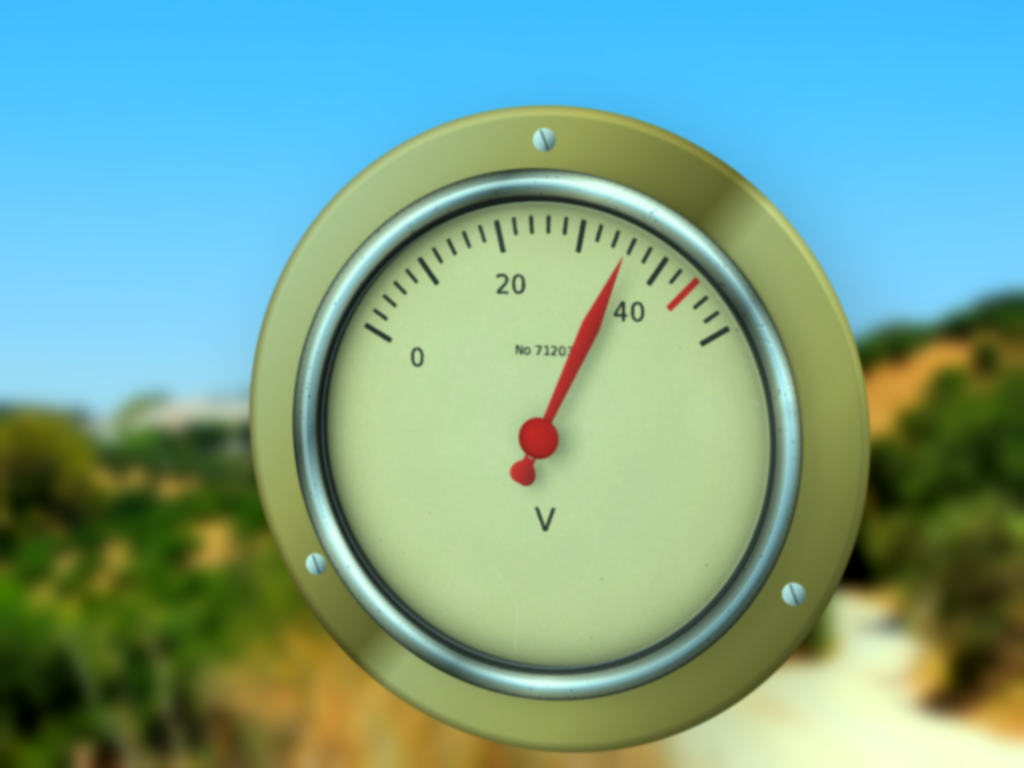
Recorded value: 36 V
